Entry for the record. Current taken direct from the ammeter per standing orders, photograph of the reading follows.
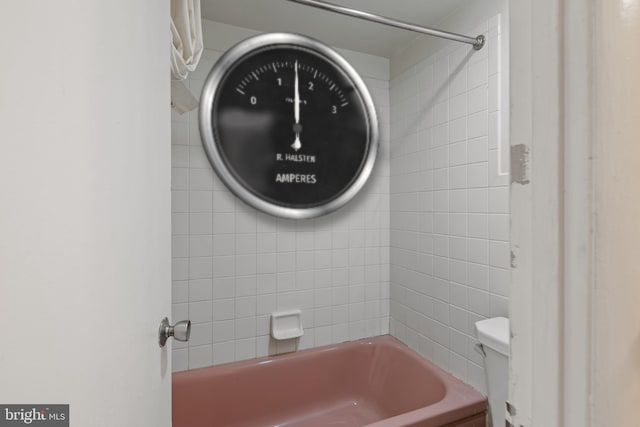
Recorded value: 1.5 A
